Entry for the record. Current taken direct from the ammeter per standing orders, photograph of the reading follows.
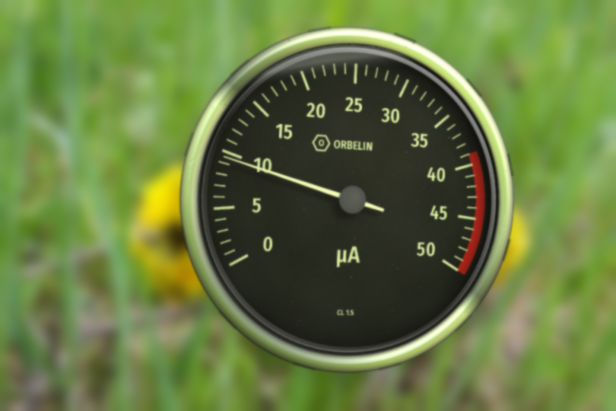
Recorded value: 9.5 µA
